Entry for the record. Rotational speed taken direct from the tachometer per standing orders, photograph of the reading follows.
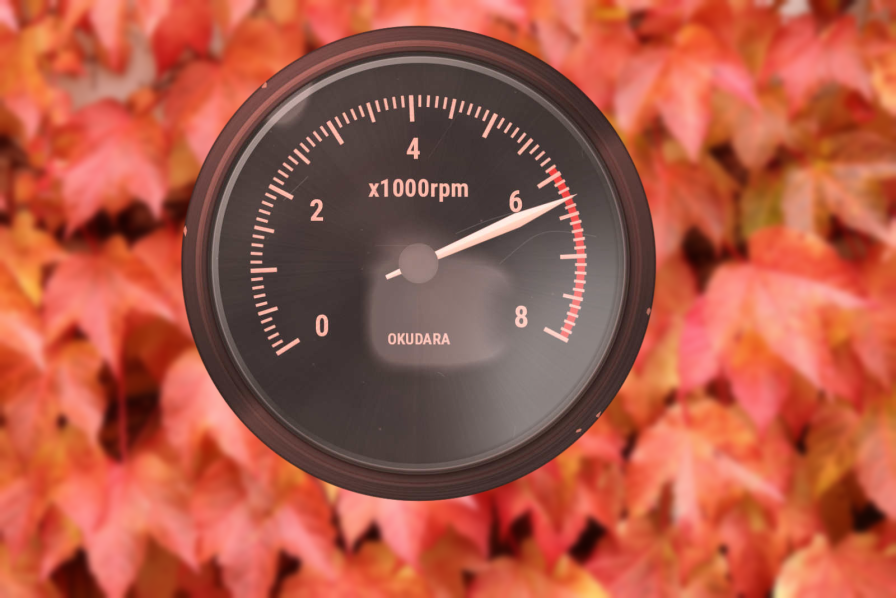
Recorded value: 6300 rpm
